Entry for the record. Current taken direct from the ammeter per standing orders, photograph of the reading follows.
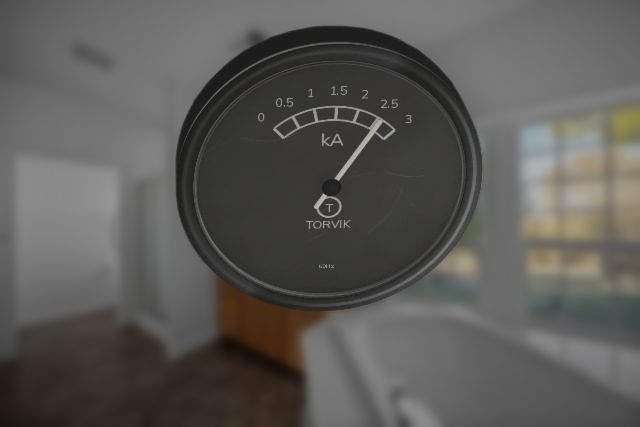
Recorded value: 2.5 kA
